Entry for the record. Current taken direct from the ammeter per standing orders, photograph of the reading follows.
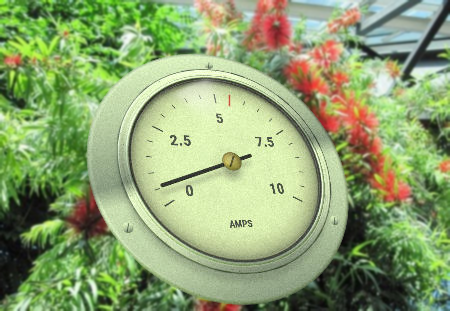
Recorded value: 0.5 A
